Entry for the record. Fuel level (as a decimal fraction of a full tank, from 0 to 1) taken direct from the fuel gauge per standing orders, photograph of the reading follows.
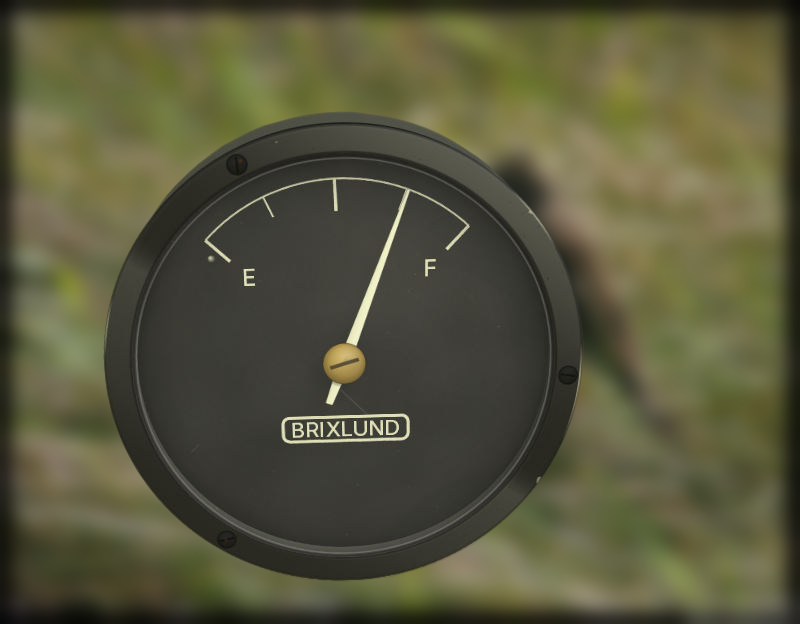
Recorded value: 0.75
